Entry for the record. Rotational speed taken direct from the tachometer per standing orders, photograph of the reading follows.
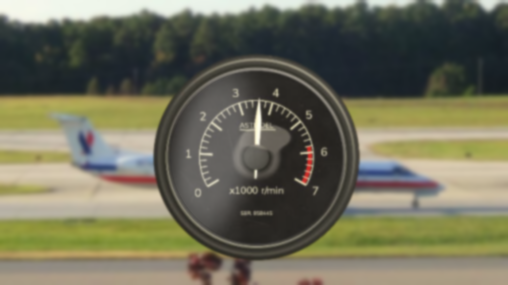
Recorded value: 3600 rpm
